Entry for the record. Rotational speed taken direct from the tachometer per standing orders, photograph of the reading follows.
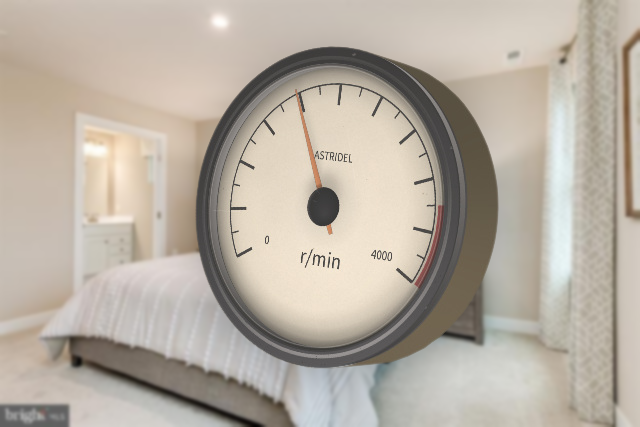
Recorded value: 1600 rpm
